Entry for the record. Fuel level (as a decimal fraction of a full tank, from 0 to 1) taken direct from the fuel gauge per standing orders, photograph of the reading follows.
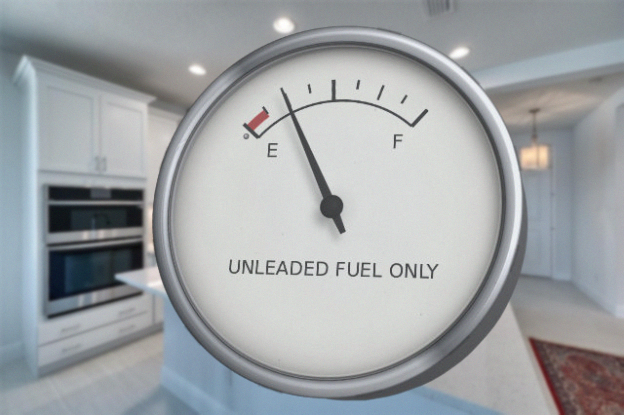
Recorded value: 0.25
